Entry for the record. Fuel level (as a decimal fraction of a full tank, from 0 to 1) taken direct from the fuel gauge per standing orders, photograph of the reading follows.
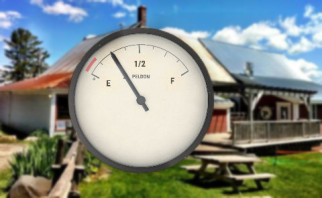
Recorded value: 0.25
